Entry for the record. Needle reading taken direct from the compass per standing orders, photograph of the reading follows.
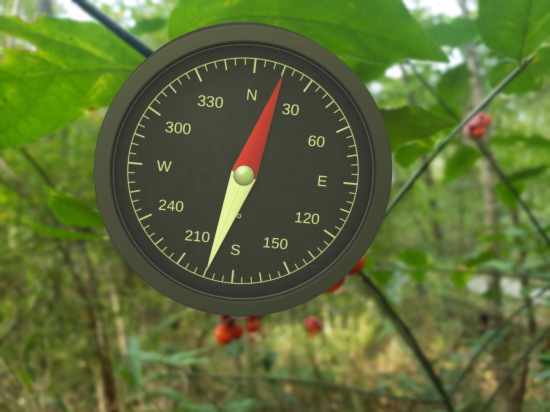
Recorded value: 15 °
